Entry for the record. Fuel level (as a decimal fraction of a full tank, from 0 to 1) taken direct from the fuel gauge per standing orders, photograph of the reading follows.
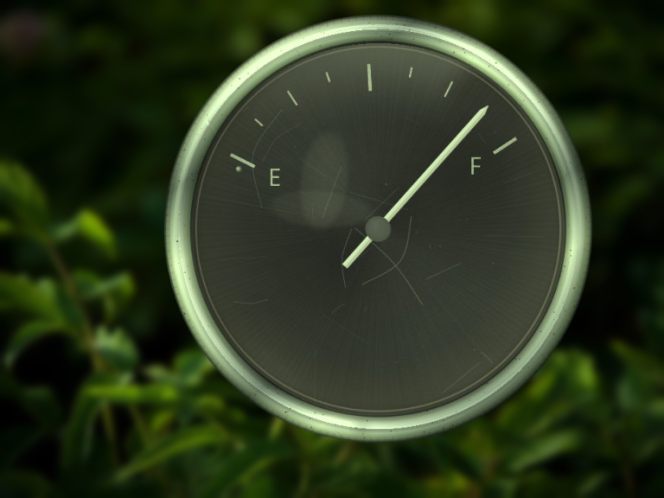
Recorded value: 0.875
